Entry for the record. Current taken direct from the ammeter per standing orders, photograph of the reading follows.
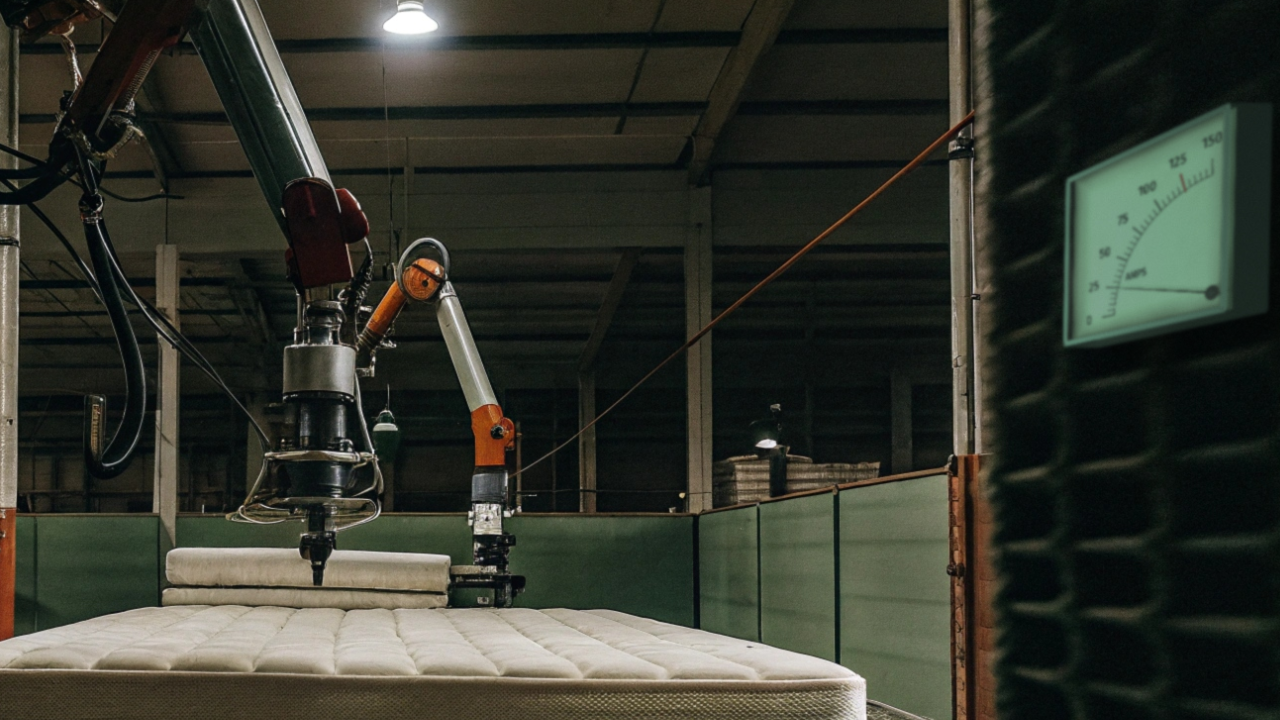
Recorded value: 25 A
